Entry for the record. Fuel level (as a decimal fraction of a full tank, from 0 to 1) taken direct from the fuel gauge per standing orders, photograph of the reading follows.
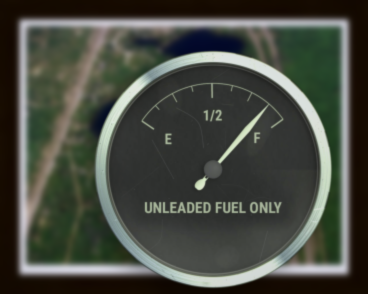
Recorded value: 0.875
